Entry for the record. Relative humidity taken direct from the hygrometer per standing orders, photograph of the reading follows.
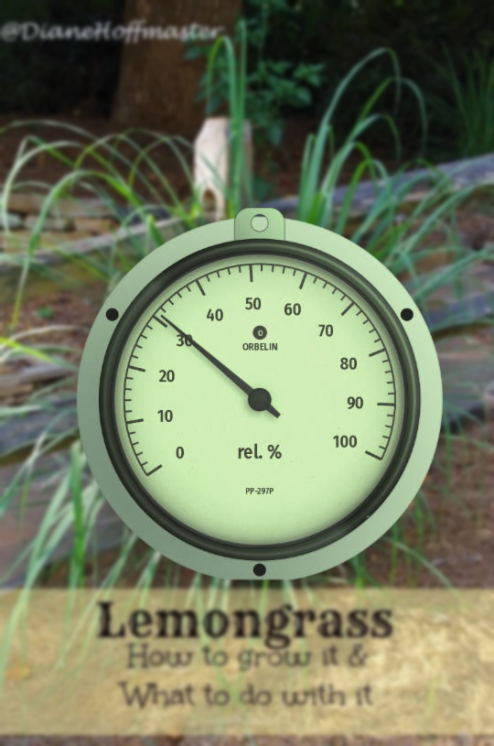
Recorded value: 31 %
